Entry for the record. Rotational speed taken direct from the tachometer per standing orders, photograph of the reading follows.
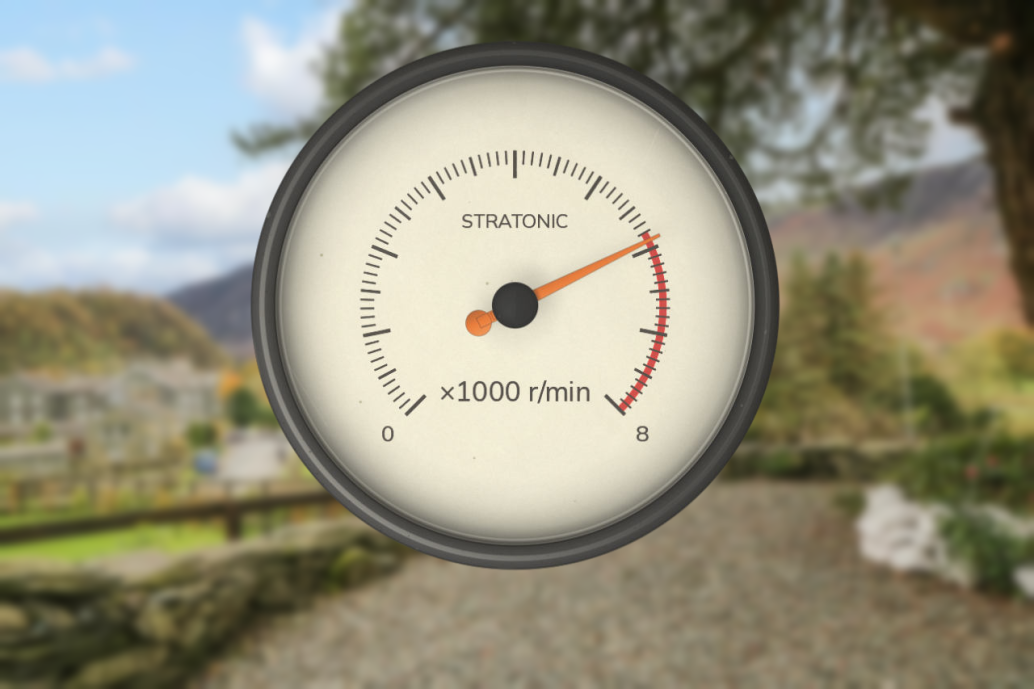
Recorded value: 5900 rpm
